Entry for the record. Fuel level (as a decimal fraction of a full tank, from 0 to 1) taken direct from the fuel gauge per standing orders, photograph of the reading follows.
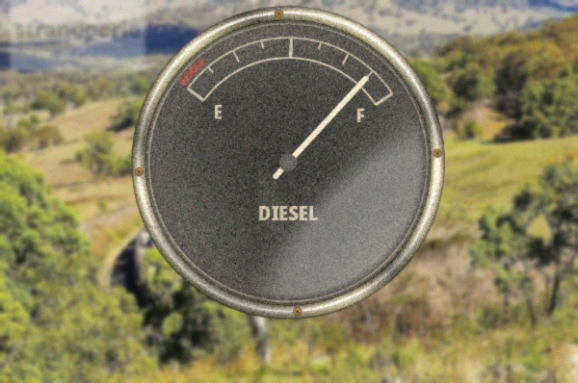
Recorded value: 0.875
